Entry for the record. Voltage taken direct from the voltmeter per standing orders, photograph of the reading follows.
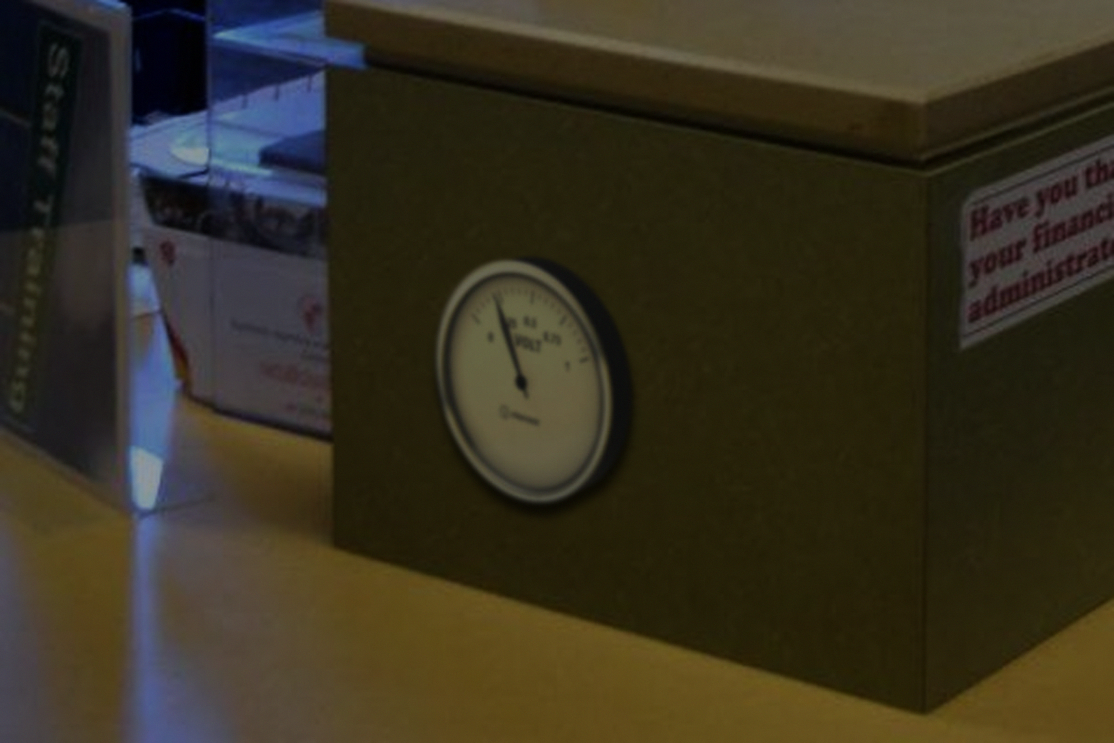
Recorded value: 0.25 V
